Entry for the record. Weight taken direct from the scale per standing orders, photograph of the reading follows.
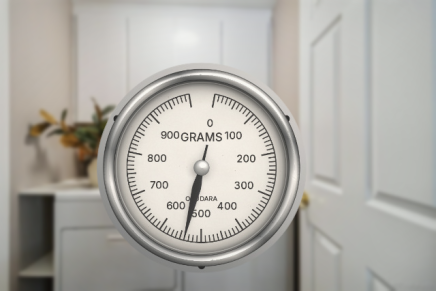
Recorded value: 540 g
